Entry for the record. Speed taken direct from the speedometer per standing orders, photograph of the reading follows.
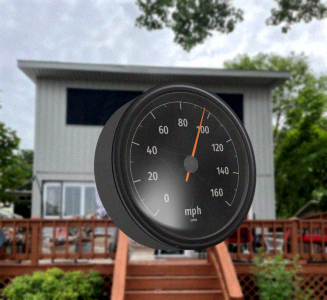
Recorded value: 95 mph
